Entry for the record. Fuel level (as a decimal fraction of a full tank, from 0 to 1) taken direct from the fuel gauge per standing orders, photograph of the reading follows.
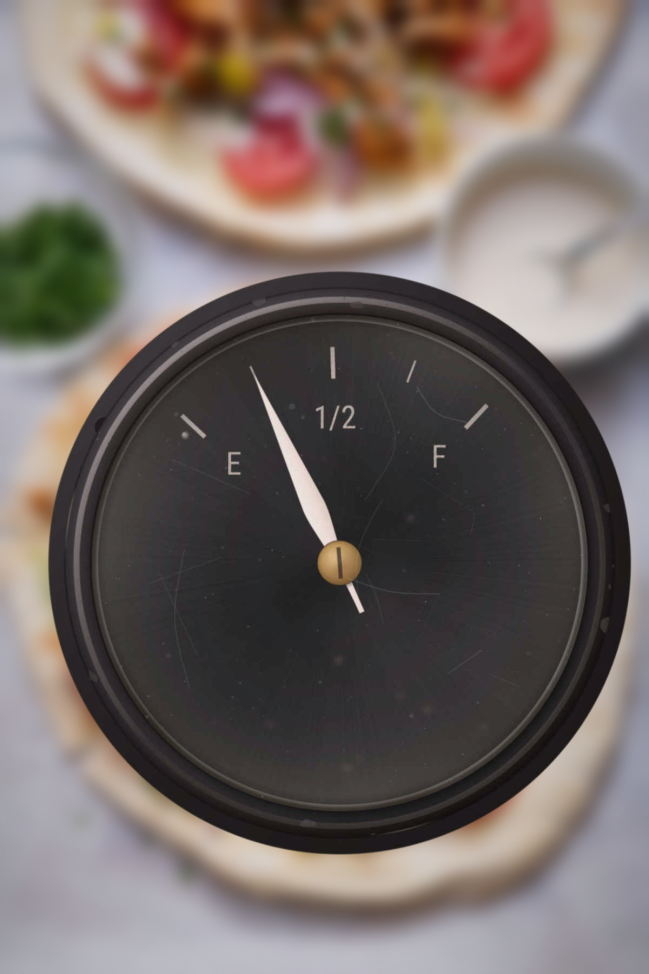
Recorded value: 0.25
